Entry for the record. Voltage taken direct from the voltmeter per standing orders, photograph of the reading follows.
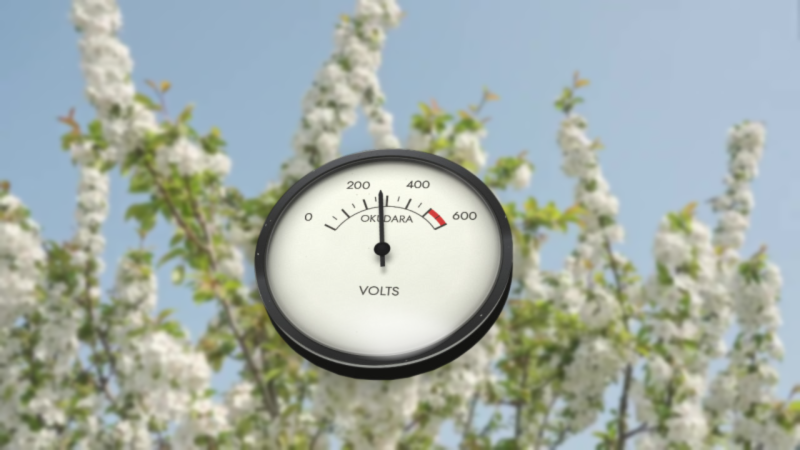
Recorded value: 275 V
